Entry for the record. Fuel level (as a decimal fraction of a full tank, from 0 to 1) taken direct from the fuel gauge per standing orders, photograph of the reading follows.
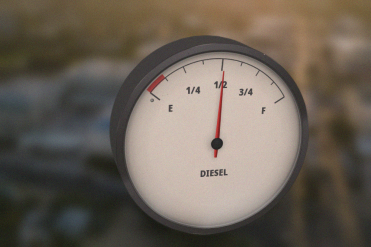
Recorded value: 0.5
